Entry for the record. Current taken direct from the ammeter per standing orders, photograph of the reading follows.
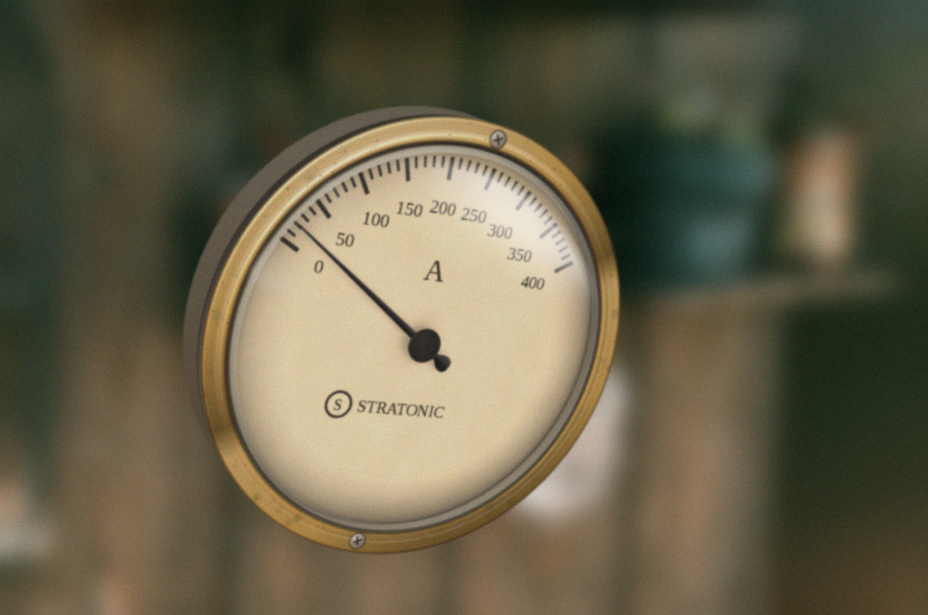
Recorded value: 20 A
